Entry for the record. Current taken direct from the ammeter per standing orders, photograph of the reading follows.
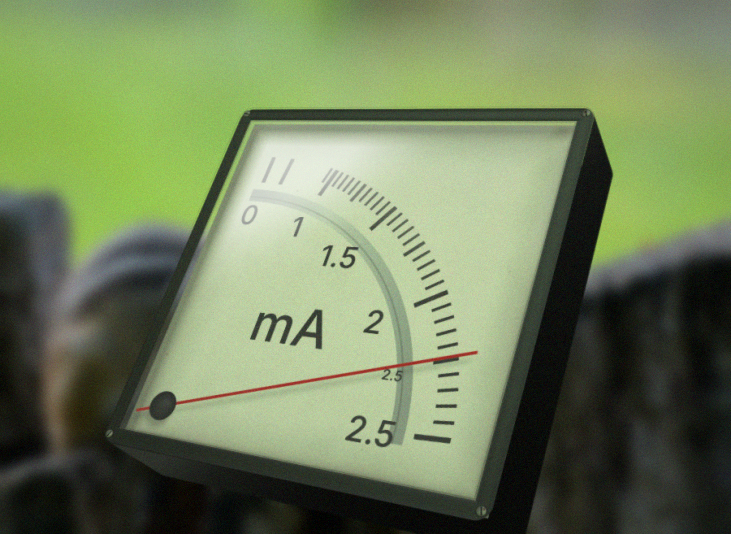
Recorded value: 2.25 mA
